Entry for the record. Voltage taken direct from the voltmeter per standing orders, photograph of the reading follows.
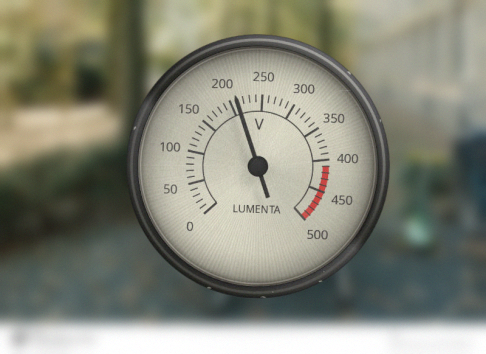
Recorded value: 210 V
